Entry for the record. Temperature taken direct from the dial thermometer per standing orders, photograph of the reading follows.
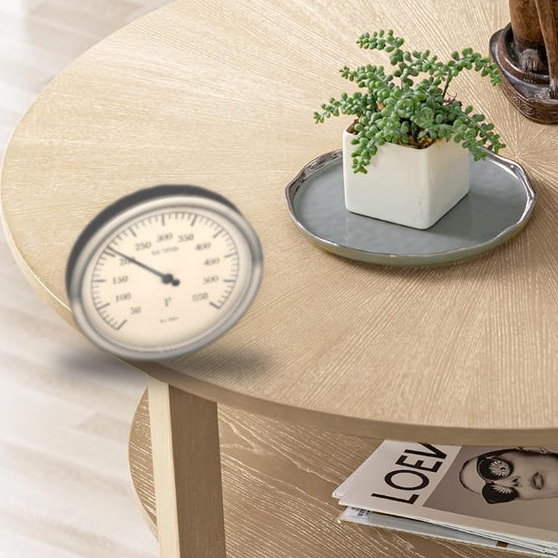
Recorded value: 210 °F
